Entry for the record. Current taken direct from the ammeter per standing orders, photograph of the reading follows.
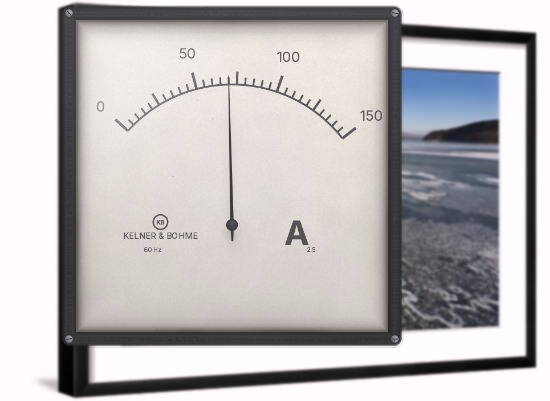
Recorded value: 70 A
